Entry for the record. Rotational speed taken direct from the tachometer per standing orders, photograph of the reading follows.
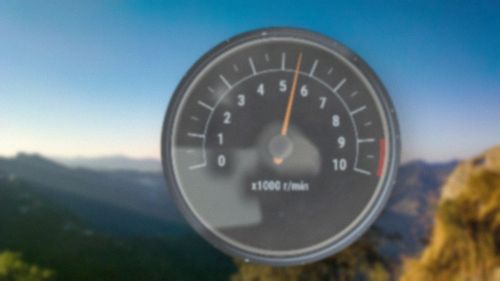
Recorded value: 5500 rpm
